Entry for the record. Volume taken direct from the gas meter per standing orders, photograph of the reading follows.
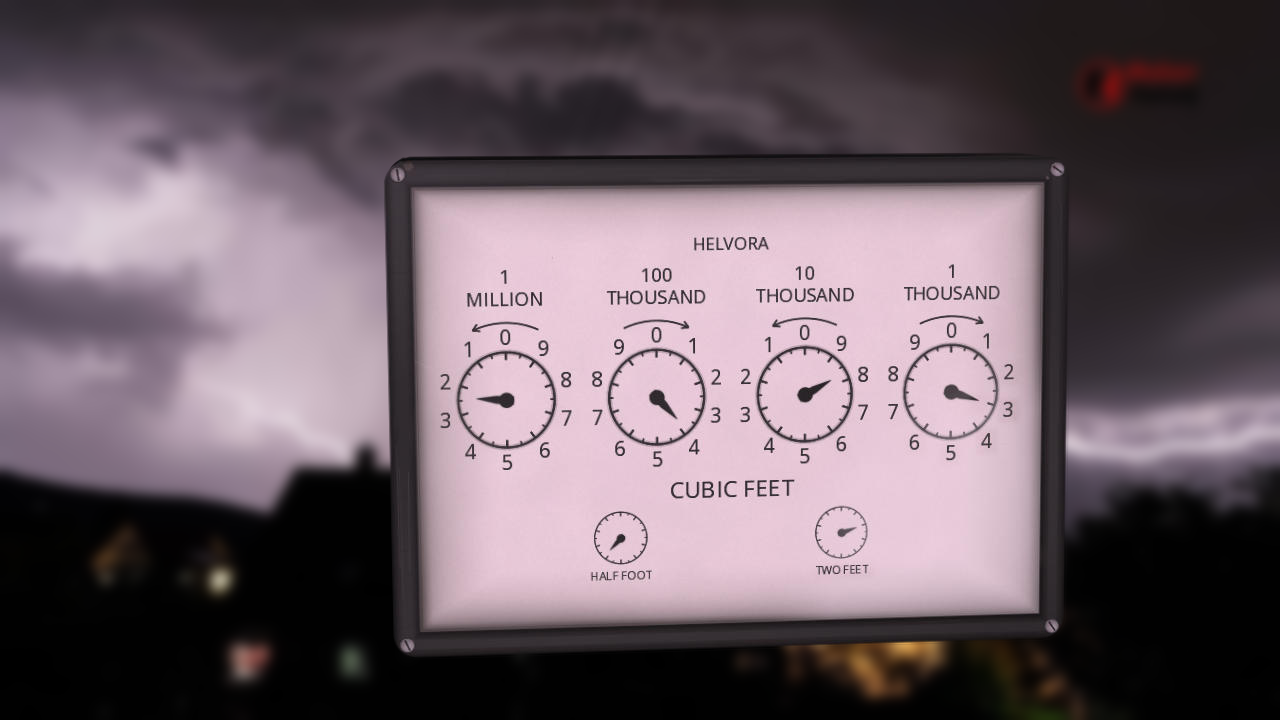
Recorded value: 238300 ft³
